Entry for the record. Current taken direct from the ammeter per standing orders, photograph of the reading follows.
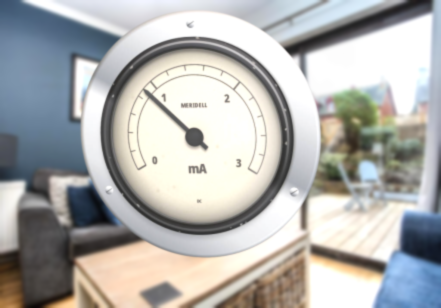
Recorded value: 0.9 mA
